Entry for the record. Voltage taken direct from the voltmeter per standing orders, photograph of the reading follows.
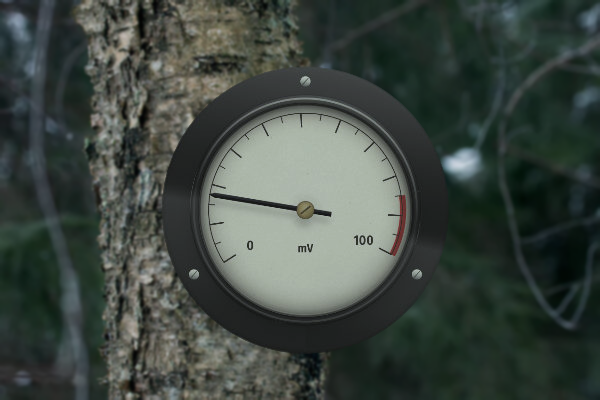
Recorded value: 17.5 mV
